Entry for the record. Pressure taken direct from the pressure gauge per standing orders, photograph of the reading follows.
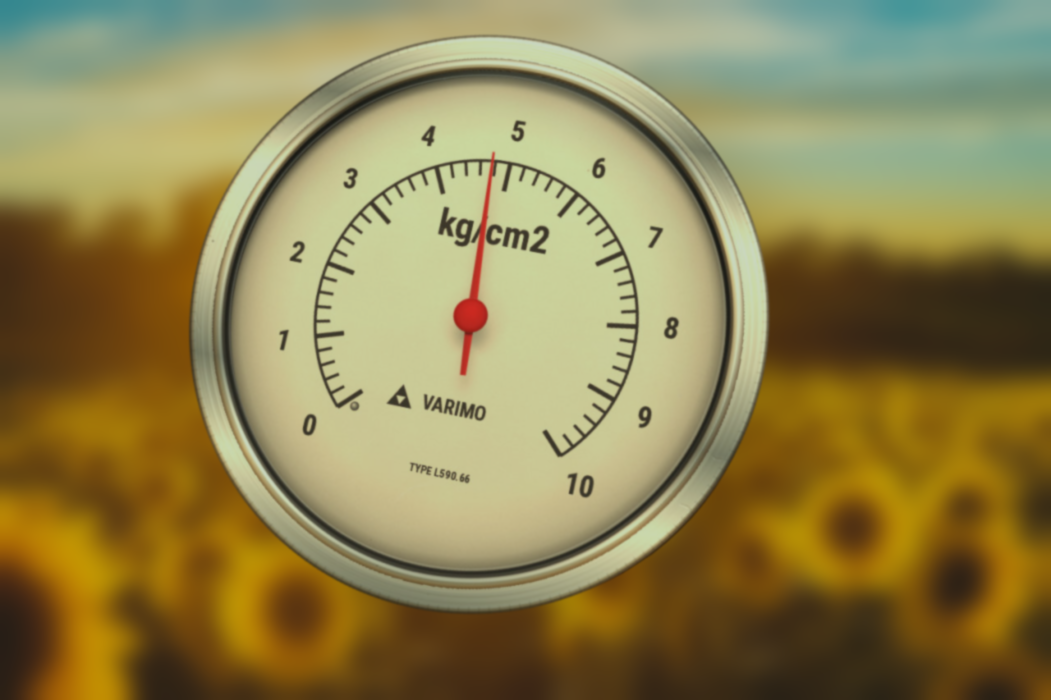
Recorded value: 4.8 kg/cm²
